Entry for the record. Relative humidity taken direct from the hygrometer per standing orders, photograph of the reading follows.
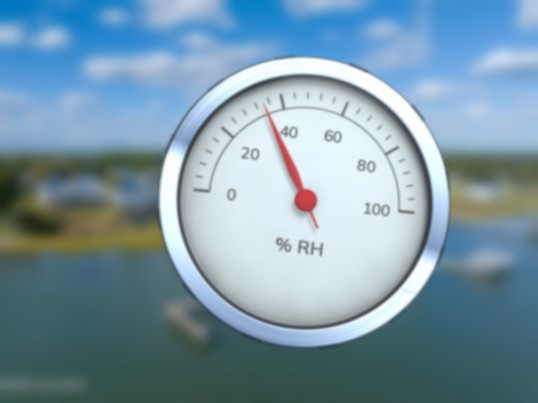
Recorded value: 34 %
